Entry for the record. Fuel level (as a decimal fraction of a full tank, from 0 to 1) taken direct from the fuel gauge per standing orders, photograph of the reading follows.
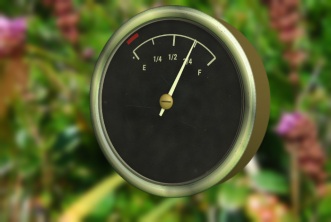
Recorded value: 0.75
